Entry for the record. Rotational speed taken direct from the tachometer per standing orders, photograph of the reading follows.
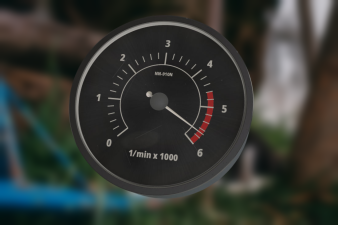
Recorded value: 5700 rpm
